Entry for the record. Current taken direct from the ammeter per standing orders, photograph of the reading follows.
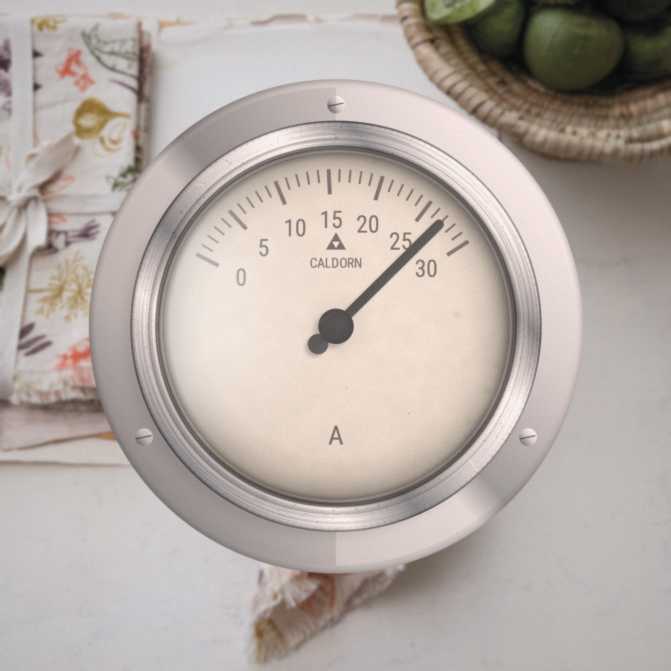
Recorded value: 27 A
